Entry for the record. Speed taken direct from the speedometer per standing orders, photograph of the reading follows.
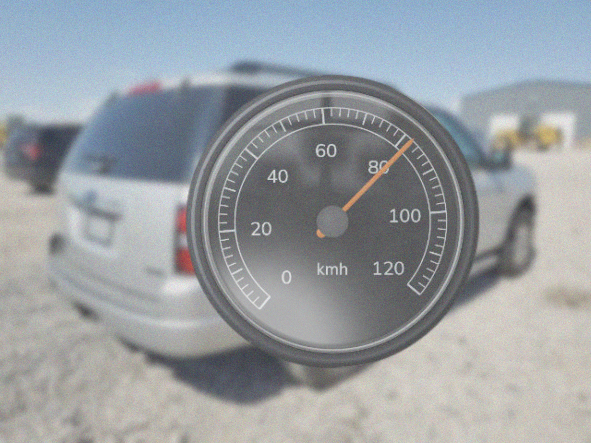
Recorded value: 82 km/h
